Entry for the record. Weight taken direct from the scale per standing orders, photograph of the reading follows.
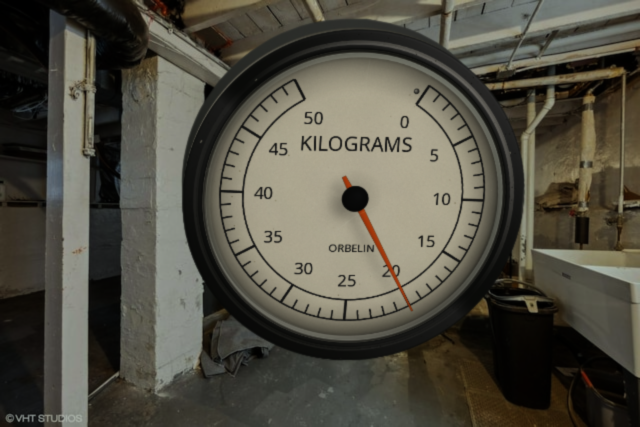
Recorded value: 20 kg
